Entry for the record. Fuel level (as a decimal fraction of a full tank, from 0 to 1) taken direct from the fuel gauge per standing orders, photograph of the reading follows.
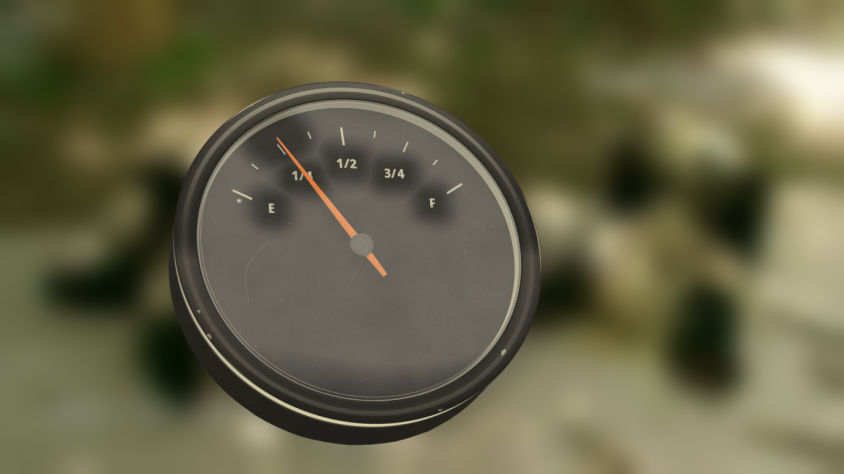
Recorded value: 0.25
